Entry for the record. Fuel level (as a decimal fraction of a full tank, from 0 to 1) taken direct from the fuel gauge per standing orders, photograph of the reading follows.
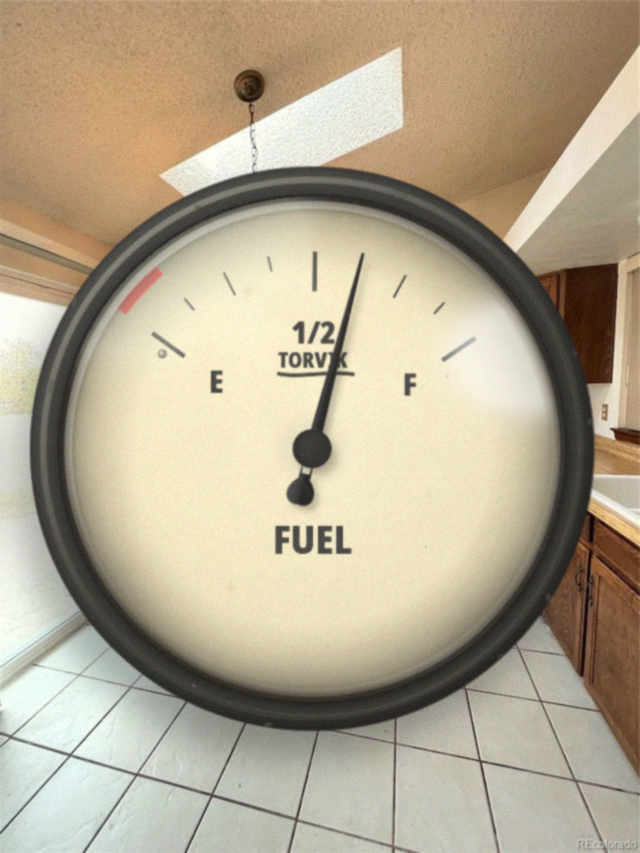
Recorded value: 0.625
